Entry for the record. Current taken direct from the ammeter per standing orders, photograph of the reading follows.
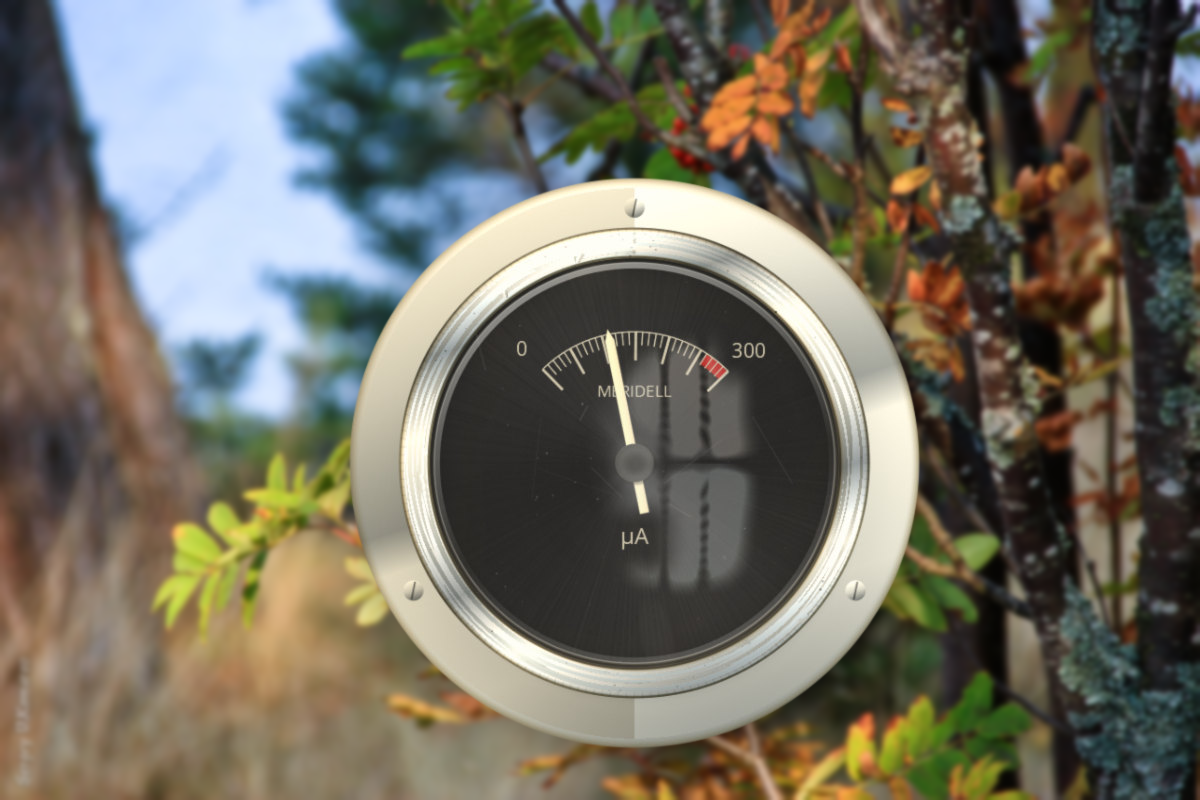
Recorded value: 110 µA
